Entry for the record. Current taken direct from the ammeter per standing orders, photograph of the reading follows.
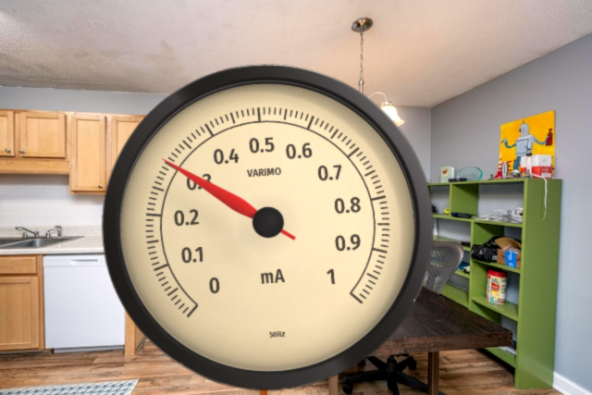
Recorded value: 0.3 mA
